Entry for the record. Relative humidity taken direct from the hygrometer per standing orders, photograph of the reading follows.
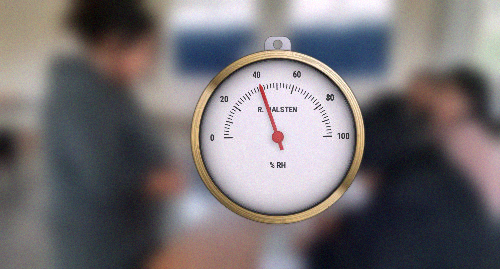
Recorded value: 40 %
